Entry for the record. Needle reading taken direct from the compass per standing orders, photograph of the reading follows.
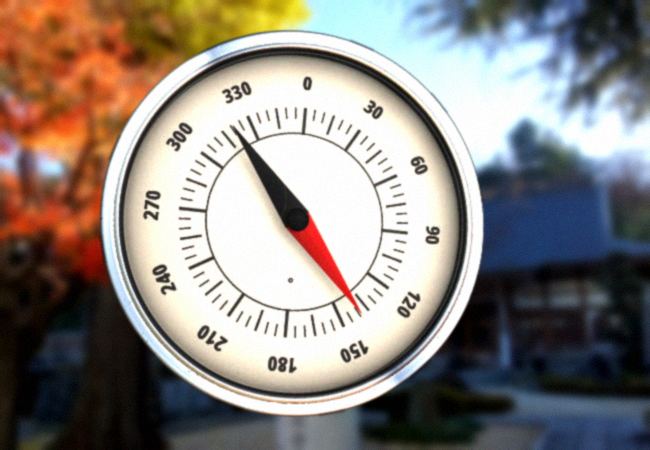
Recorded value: 140 °
